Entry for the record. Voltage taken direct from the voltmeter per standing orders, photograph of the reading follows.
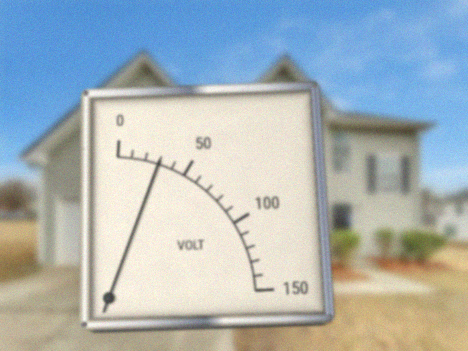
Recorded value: 30 V
